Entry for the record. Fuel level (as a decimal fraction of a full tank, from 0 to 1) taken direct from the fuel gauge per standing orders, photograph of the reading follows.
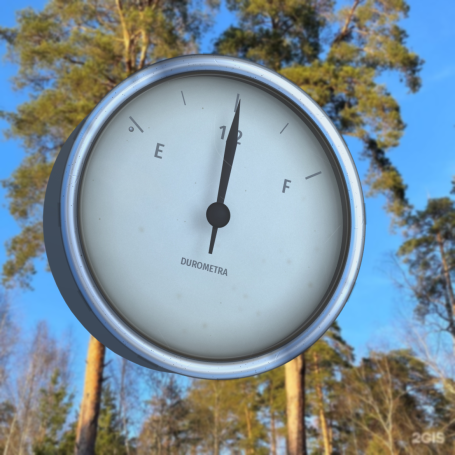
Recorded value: 0.5
